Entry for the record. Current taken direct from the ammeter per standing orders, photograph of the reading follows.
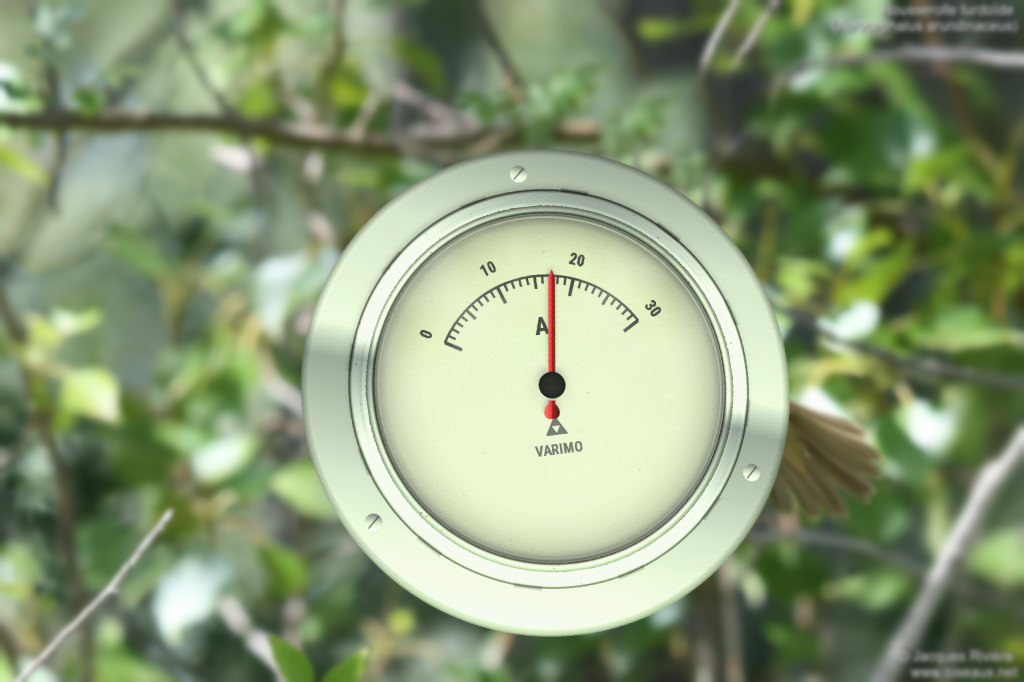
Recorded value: 17 A
